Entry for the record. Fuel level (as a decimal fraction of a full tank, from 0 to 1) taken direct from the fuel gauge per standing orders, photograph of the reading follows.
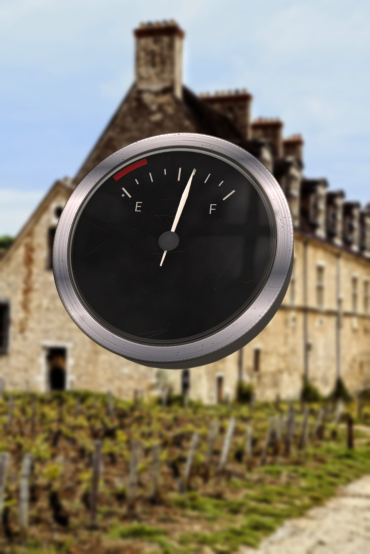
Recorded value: 0.625
